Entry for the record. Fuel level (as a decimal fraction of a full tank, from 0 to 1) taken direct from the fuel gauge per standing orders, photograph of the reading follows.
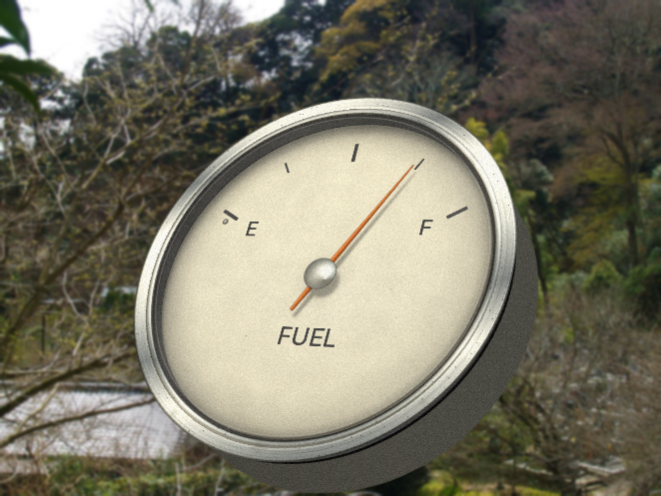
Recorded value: 0.75
